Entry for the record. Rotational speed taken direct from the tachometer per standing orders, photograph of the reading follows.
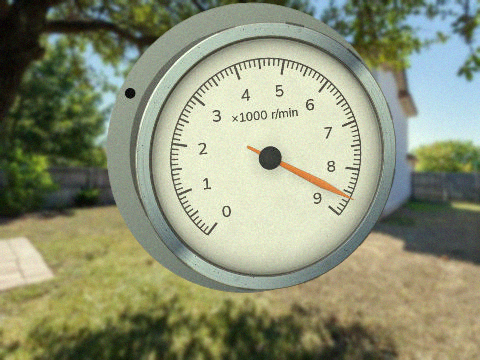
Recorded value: 8600 rpm
